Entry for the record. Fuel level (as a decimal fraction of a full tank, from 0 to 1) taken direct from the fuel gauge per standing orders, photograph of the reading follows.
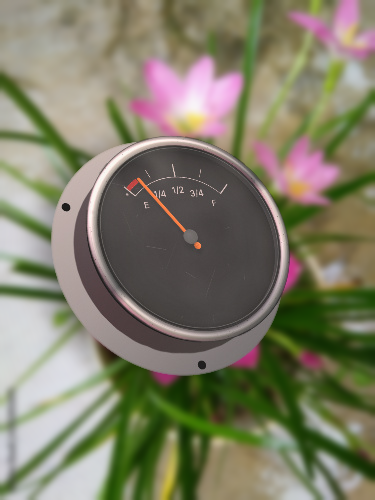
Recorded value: 0.125
